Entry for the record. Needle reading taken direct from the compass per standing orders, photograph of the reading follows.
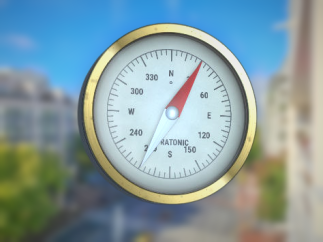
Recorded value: 30 °
